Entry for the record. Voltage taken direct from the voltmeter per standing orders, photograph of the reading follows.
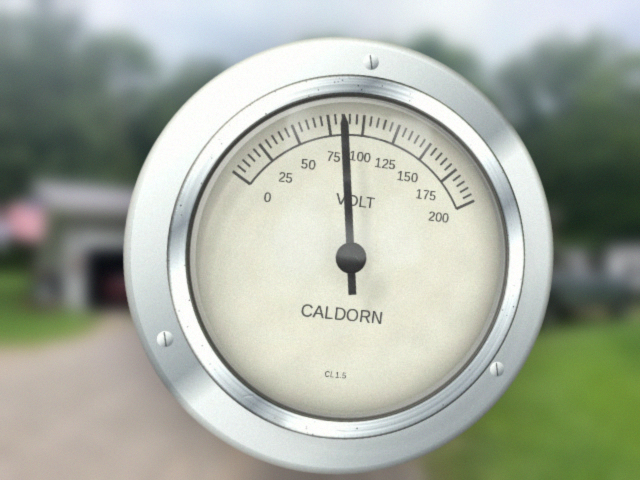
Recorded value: 85 V
